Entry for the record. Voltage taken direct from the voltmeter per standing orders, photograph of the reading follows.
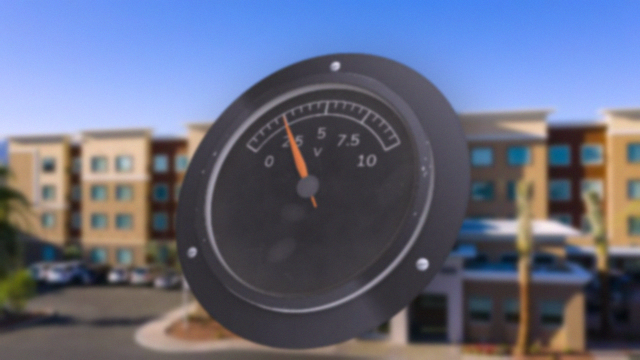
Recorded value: 2.5 V
